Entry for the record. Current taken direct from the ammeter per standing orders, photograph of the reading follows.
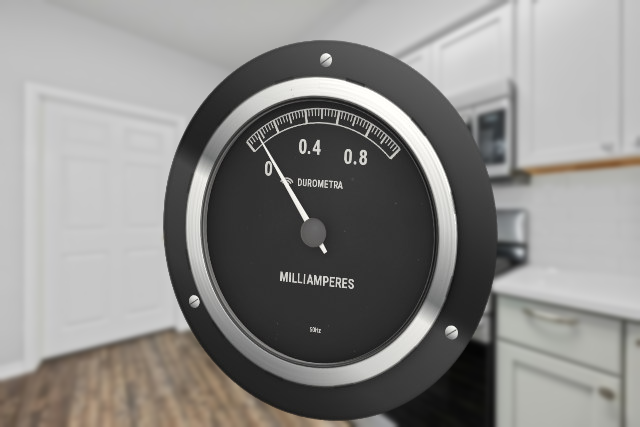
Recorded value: 0.1 mA
